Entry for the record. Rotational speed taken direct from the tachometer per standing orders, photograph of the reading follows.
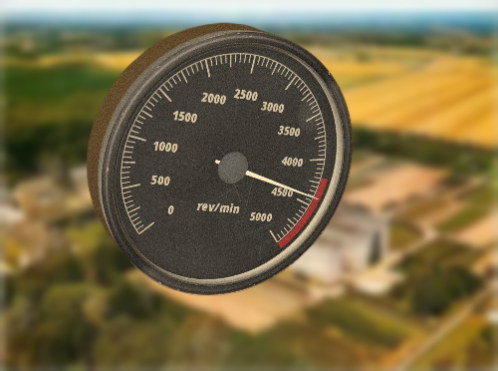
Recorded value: 4400 rpm
